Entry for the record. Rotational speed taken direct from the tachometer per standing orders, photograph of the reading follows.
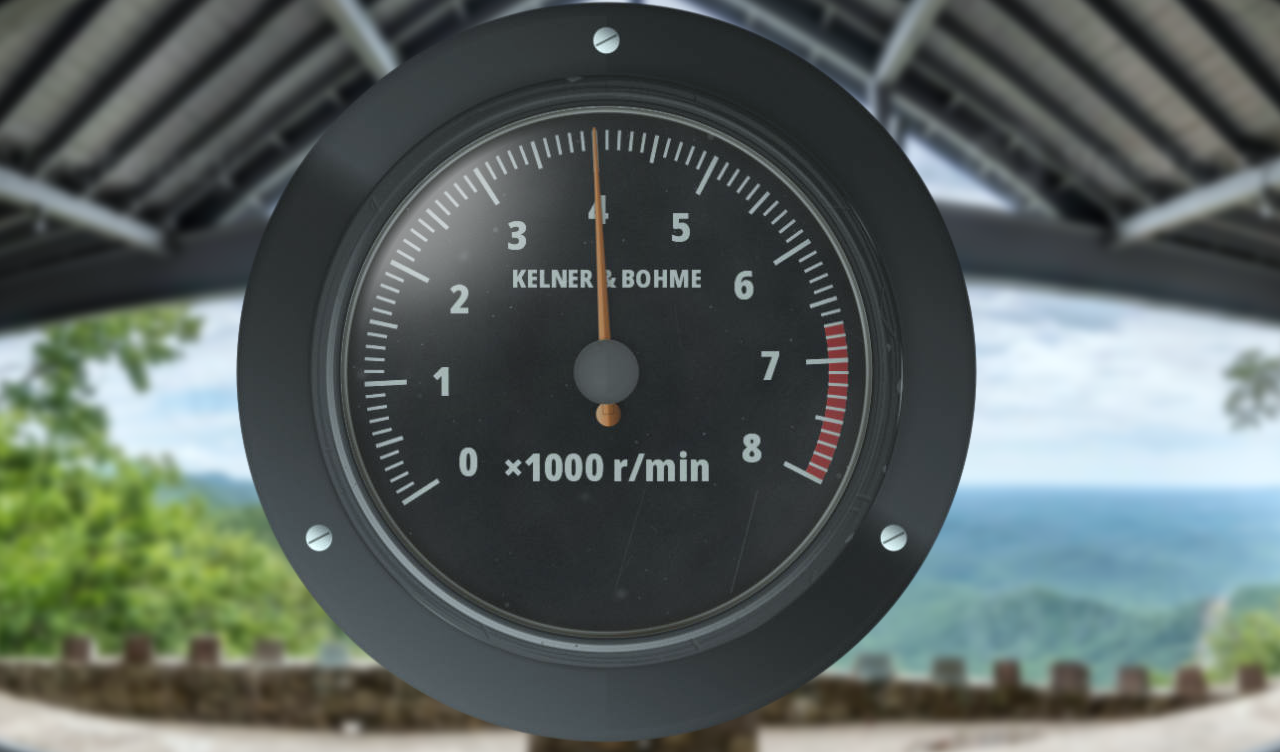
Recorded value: 4000 rpm
